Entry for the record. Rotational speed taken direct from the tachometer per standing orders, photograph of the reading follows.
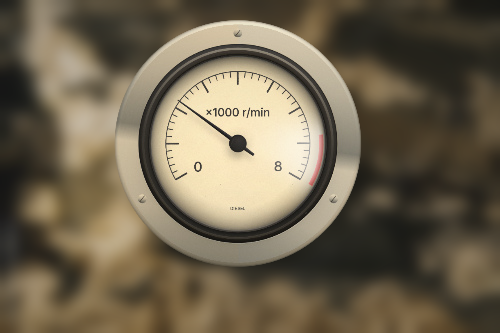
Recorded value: 2200 rpm
